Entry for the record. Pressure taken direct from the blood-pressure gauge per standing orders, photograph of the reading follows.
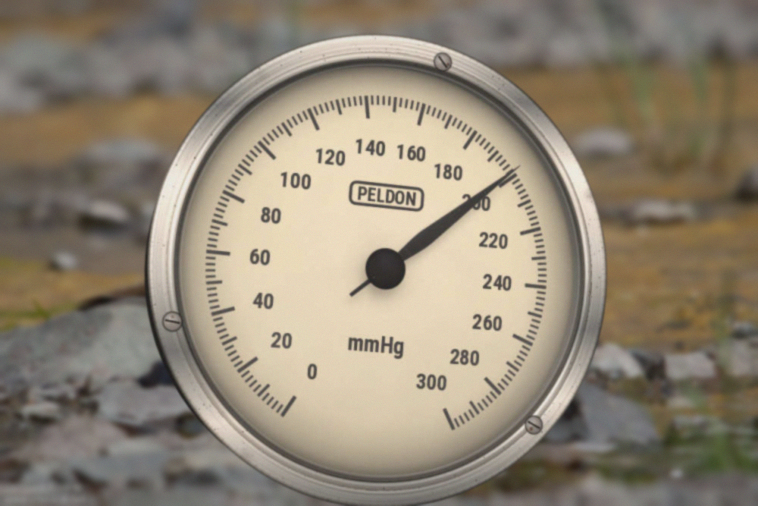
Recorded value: 198 mmHg
